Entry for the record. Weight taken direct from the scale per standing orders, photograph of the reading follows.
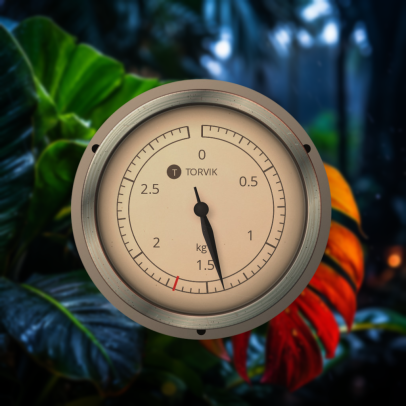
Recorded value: 1.4 kg
